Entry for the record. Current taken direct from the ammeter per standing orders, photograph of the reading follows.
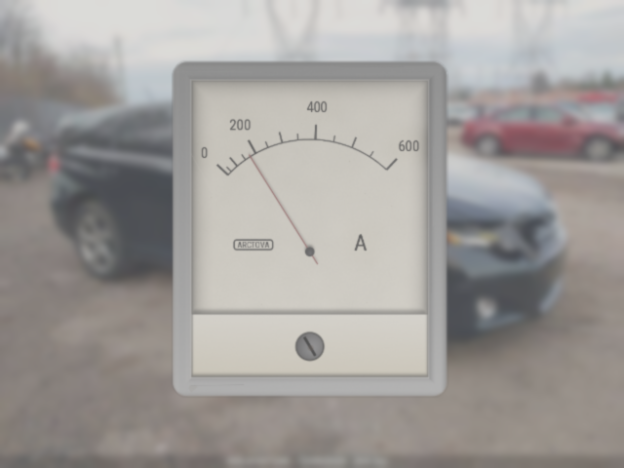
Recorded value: 175 A
